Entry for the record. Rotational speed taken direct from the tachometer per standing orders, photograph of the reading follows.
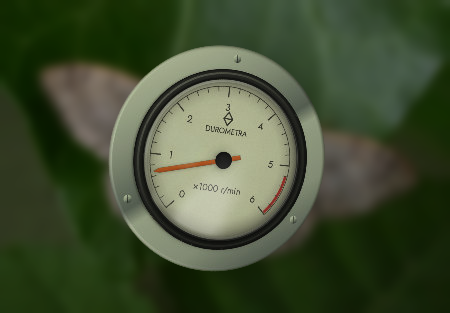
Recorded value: 700 rpm
